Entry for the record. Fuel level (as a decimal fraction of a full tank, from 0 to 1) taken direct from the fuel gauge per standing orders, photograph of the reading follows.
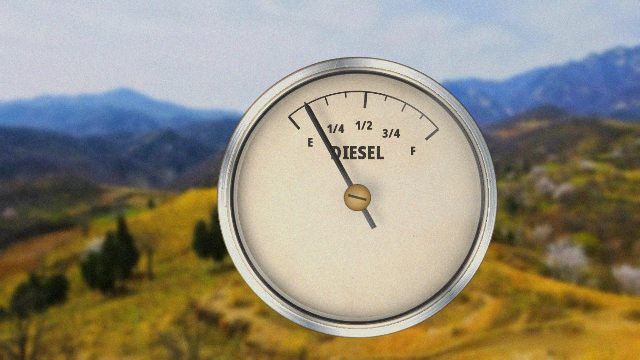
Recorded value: 0.125
